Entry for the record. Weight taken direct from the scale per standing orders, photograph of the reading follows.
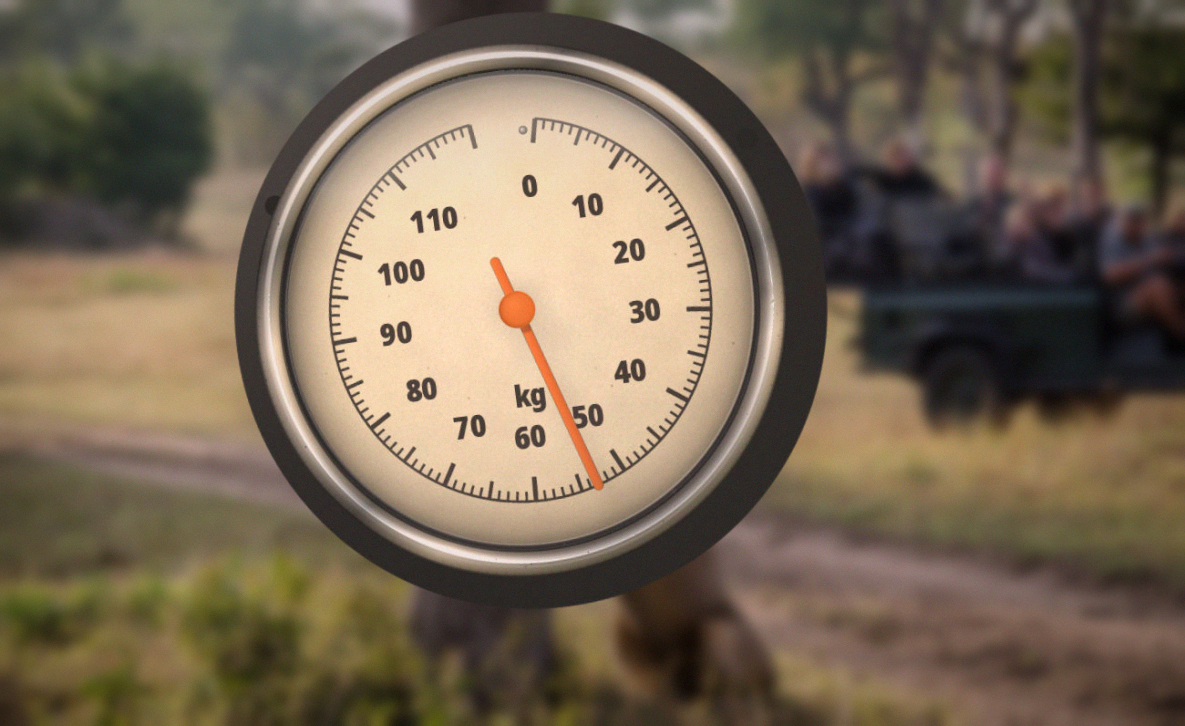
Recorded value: 53 kg
